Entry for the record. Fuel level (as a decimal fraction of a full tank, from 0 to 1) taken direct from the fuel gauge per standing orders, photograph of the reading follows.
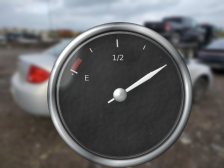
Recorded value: 1
